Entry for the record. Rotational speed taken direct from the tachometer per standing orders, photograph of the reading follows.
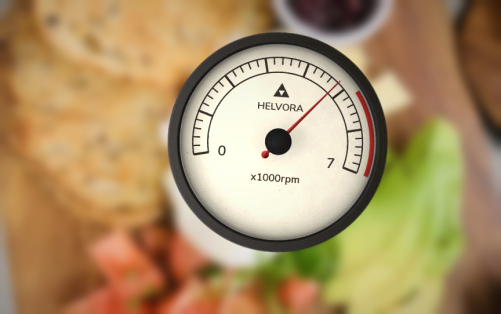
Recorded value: 4800 rpm
